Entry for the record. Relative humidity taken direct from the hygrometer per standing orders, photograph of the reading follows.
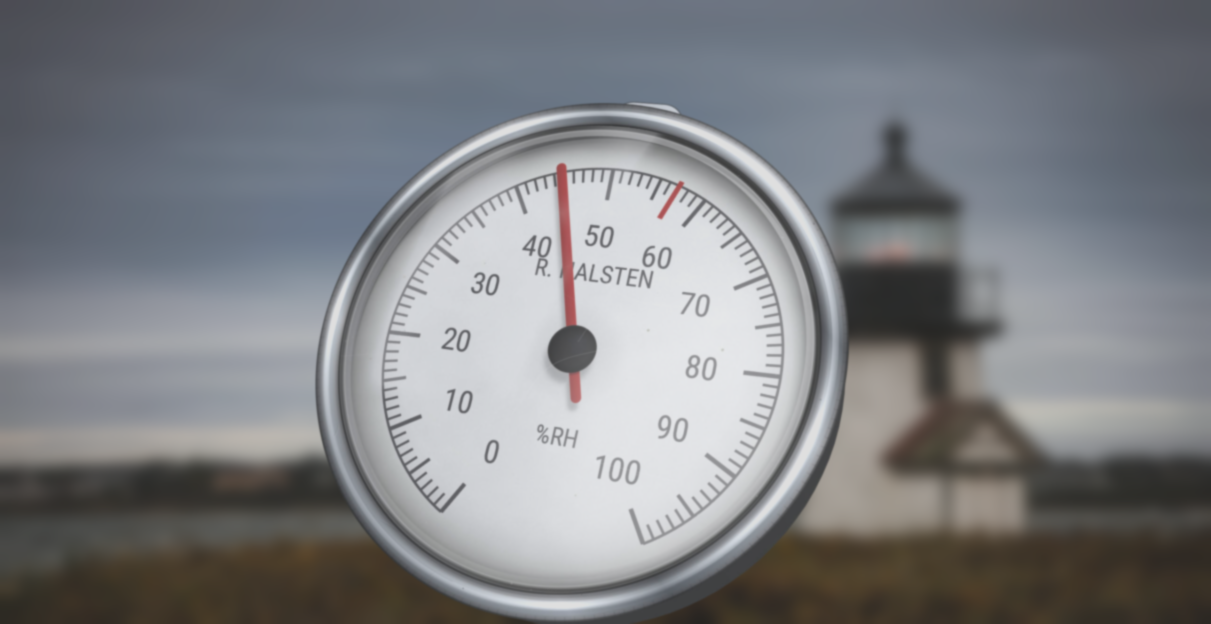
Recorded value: 45 %
